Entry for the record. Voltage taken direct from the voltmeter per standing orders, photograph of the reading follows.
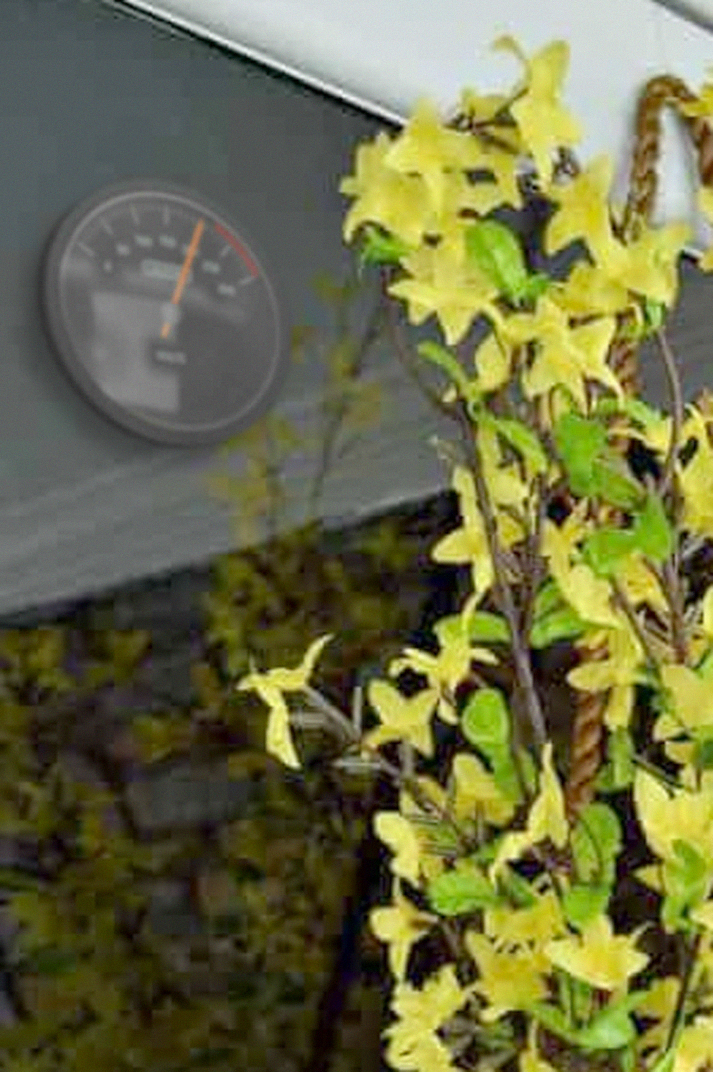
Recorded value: 200 V
